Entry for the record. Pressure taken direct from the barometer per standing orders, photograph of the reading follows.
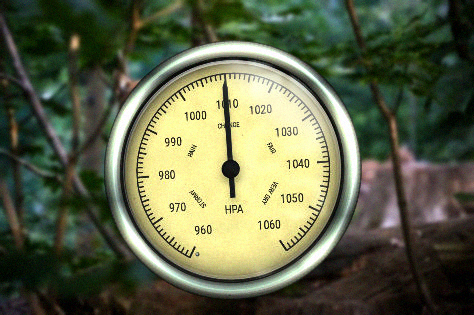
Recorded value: 1010 hPa
